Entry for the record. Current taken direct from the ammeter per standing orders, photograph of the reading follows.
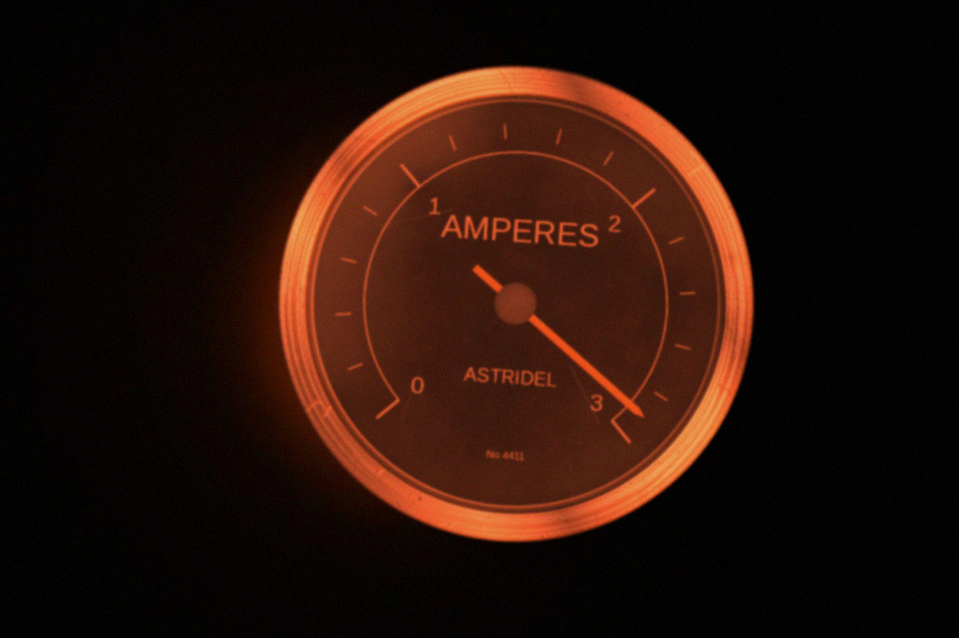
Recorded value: 2.9 A
